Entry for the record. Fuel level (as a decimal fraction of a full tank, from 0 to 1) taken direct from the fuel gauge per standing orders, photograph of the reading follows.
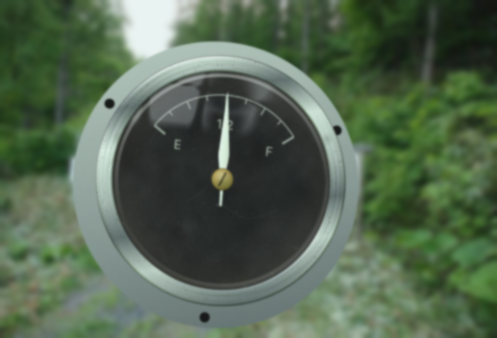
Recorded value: 0.5
